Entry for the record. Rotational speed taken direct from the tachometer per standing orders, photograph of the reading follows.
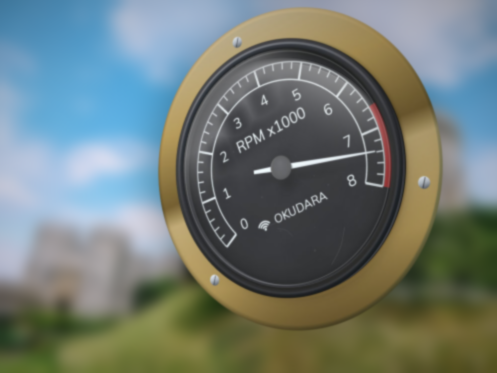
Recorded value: 7400 rpm
